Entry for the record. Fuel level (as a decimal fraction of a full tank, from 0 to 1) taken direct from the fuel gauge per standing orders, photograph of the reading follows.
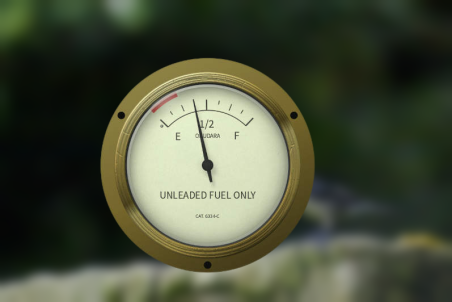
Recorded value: 0.375
